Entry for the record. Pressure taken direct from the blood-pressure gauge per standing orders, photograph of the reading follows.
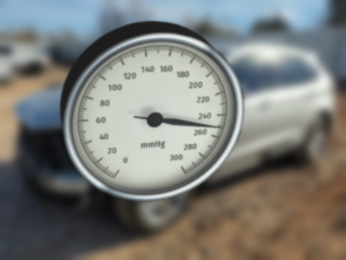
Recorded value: 250 mmHg
